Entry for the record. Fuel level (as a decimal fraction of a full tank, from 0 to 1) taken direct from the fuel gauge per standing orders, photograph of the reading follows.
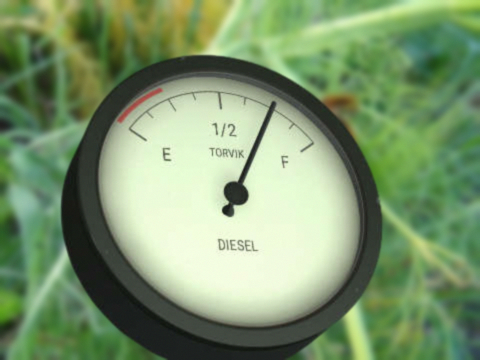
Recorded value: 0.75
